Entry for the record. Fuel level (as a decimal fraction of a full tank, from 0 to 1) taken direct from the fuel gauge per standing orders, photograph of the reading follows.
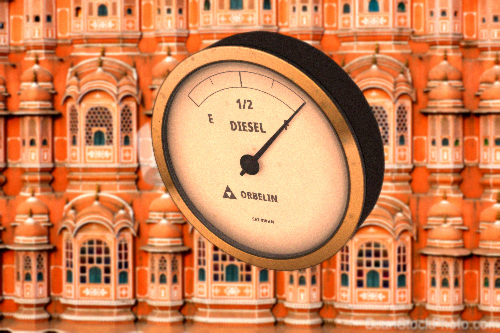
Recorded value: 1
